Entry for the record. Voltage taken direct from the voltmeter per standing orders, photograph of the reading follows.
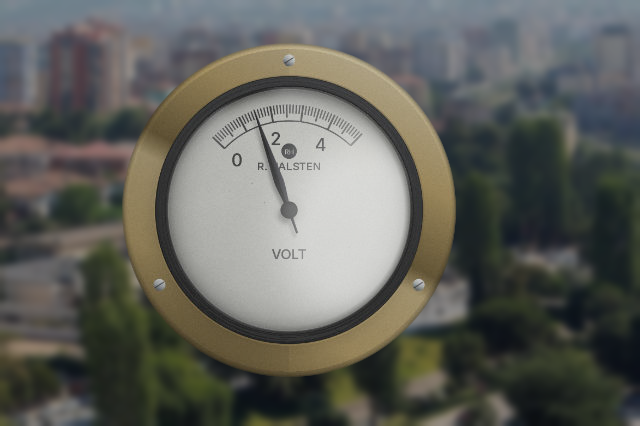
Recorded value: 1.5 V
